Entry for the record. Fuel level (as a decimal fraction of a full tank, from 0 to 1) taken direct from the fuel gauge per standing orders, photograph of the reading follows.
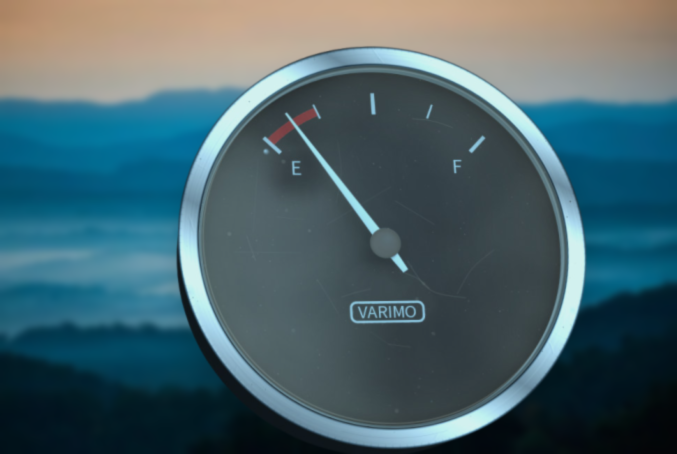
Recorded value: 0.125
